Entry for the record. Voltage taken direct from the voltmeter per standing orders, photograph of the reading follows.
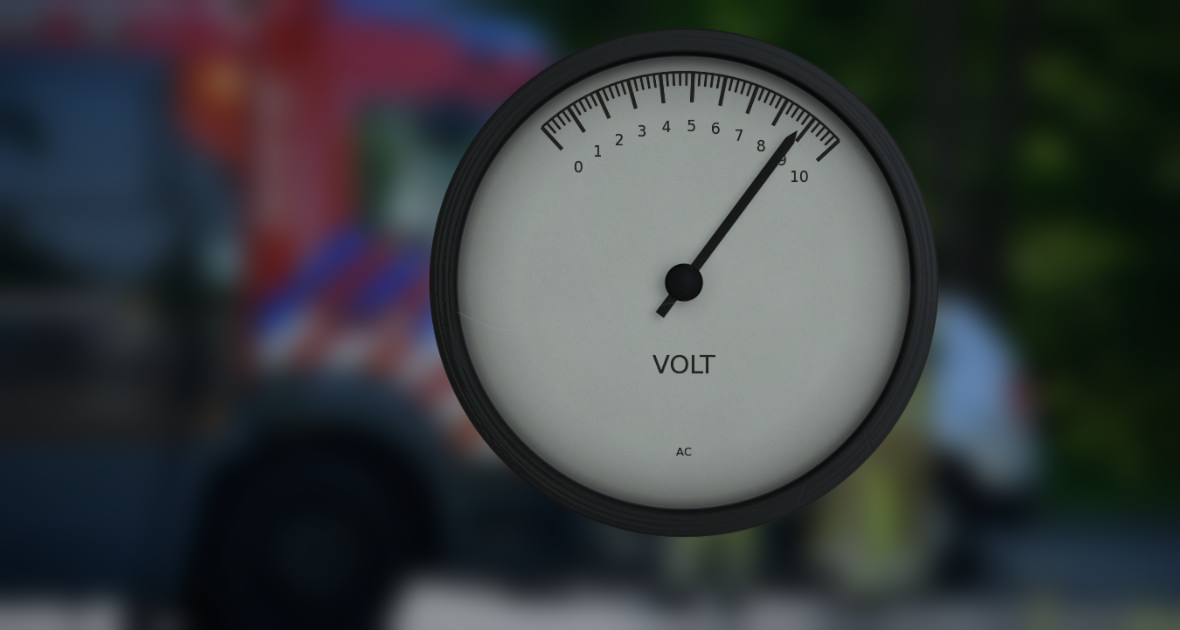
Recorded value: 8.8 V
